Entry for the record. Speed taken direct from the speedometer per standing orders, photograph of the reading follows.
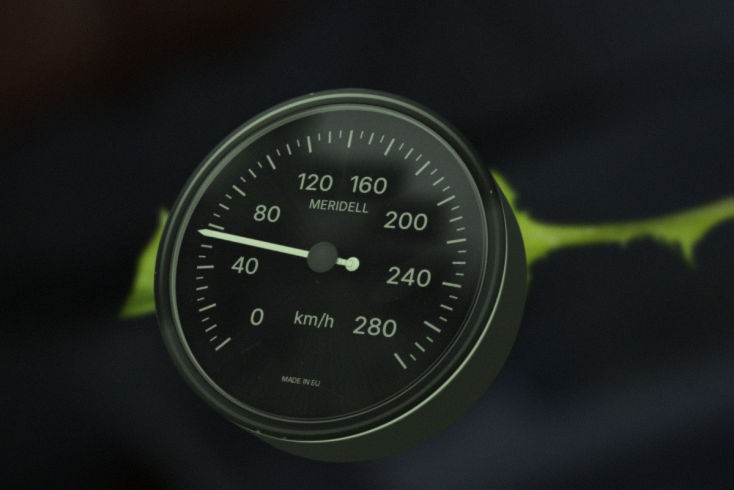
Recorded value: 55 km/h
